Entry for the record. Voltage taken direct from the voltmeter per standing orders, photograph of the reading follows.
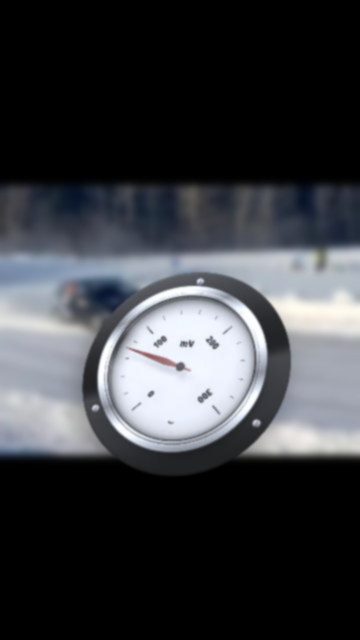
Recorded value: 70 mV
